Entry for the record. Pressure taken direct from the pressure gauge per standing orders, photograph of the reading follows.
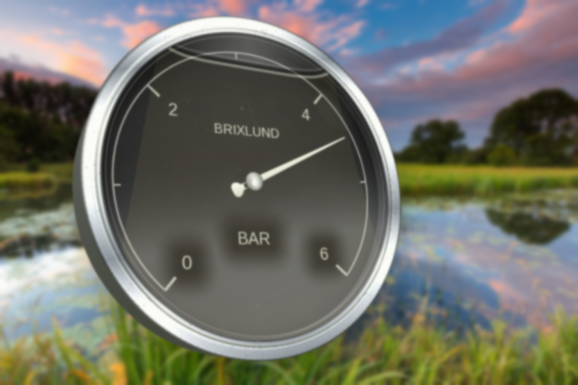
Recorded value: 4.5 bar
